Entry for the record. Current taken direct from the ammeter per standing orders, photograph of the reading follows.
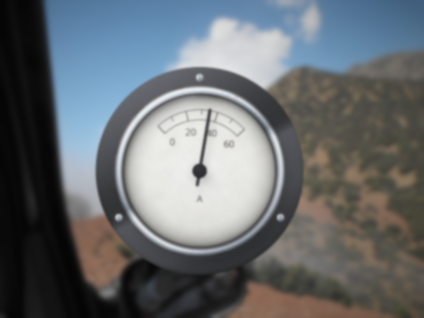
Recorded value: 35 A
